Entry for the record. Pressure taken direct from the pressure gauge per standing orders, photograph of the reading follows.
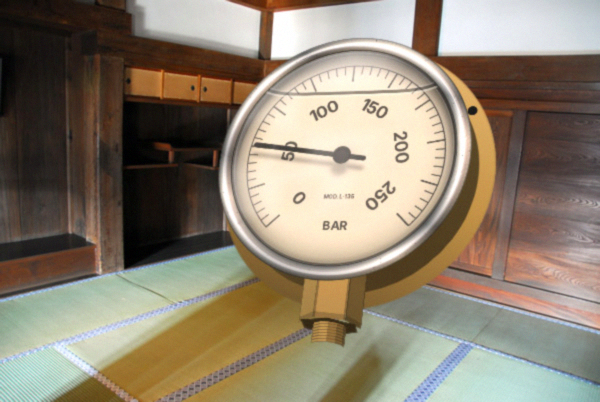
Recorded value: 50 bar
